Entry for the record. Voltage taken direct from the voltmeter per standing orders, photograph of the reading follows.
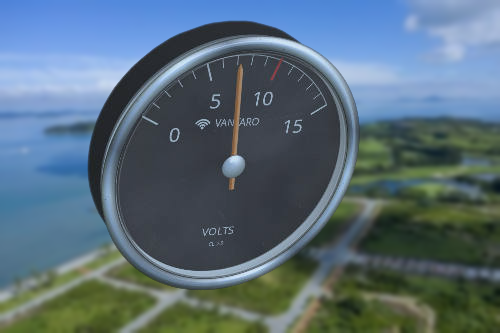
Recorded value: 7 V
